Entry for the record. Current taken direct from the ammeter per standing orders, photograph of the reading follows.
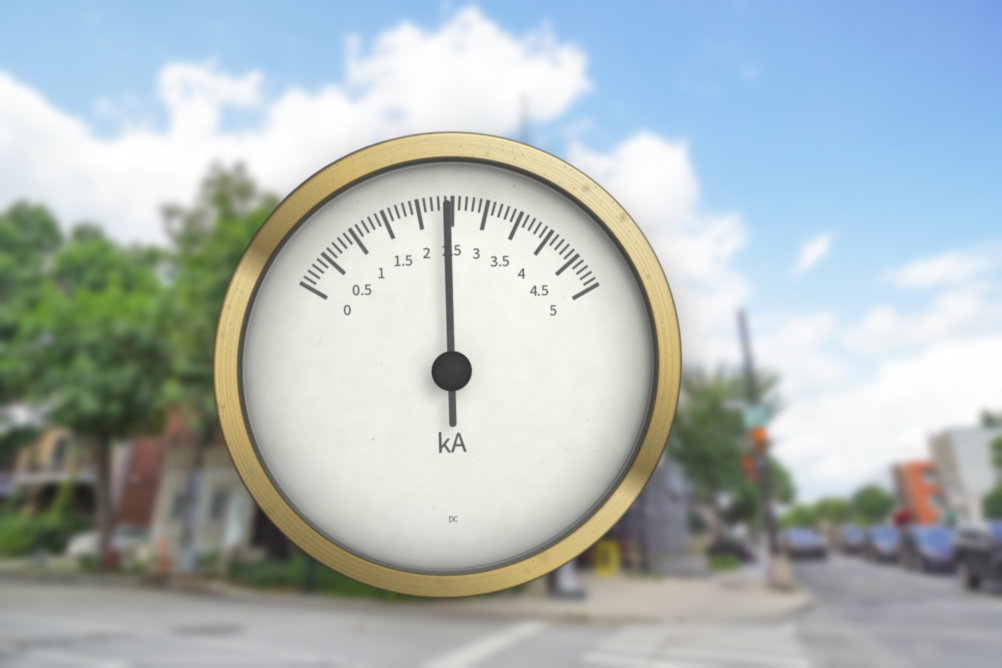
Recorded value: 2.4 kA
